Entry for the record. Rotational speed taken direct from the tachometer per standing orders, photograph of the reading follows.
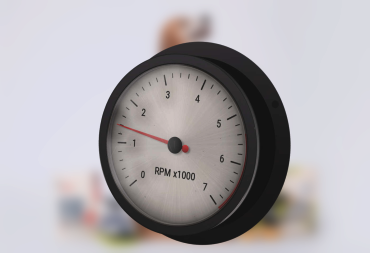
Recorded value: 1400 rpm
